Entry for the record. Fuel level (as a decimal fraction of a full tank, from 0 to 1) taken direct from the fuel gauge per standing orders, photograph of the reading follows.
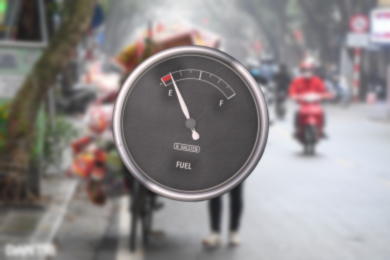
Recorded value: 0.125
